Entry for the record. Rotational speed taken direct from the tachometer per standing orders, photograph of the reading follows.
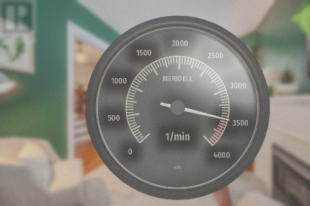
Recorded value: 3500 rpm
